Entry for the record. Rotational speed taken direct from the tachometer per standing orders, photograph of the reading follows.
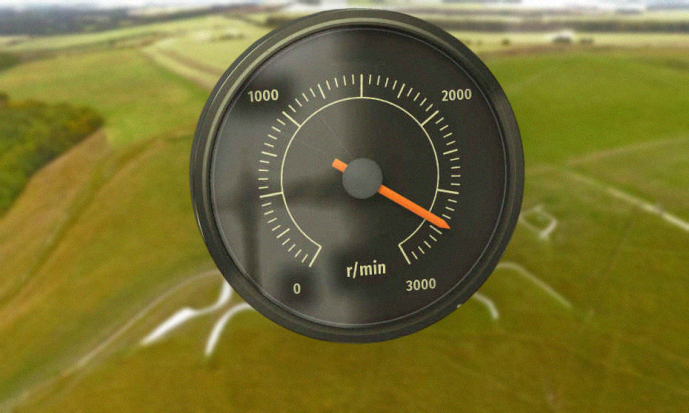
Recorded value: 2700 rpm
